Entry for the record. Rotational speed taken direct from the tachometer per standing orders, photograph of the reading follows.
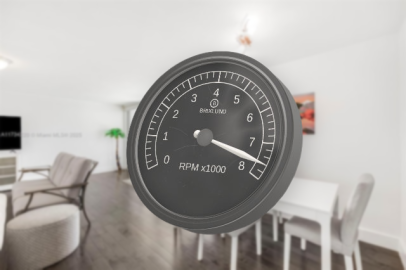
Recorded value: 7600 rpm
